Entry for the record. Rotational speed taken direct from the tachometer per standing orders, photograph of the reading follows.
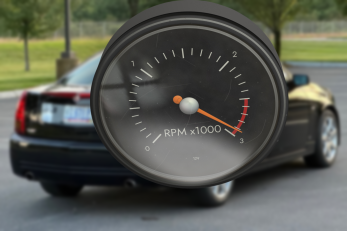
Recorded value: 2900 rpm
